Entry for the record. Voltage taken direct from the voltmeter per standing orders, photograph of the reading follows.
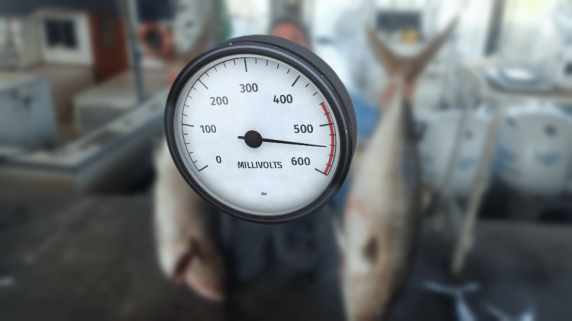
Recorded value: 540 mV
